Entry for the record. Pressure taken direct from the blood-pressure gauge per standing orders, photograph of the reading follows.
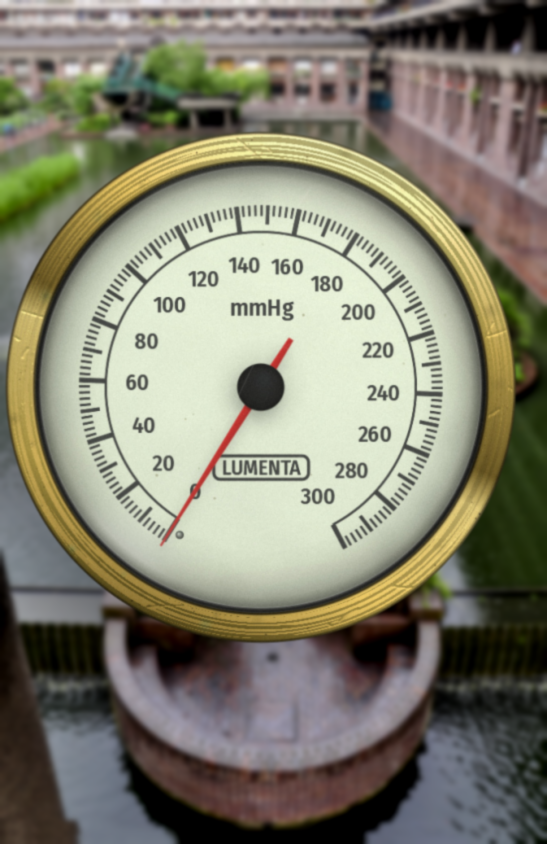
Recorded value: 0 mmHg
